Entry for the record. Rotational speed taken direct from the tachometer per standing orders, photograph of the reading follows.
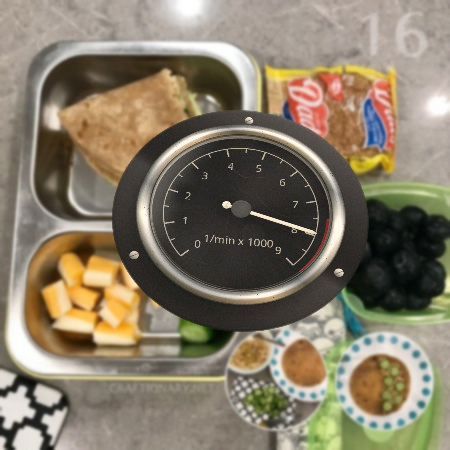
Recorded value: 8000 rpm
